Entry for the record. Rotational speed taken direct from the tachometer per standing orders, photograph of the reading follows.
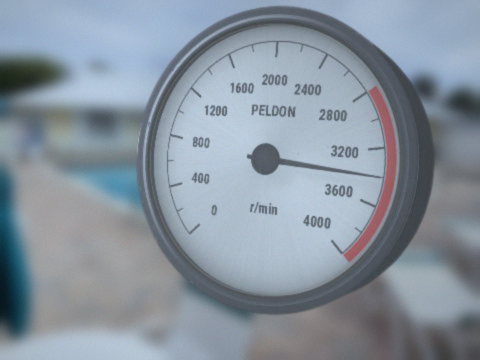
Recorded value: 3400 rpm
